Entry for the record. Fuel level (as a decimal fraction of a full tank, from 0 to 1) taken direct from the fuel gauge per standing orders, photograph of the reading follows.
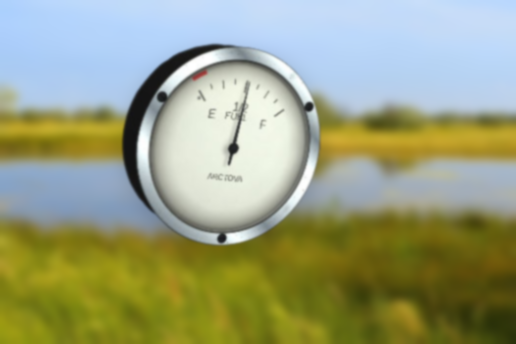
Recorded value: 0.5
